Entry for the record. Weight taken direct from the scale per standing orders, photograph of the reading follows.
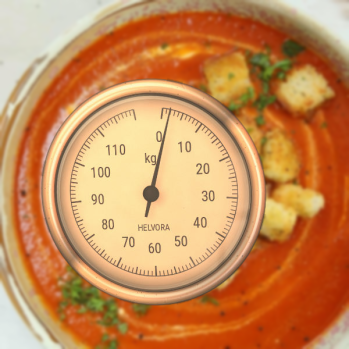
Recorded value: 2 kg
